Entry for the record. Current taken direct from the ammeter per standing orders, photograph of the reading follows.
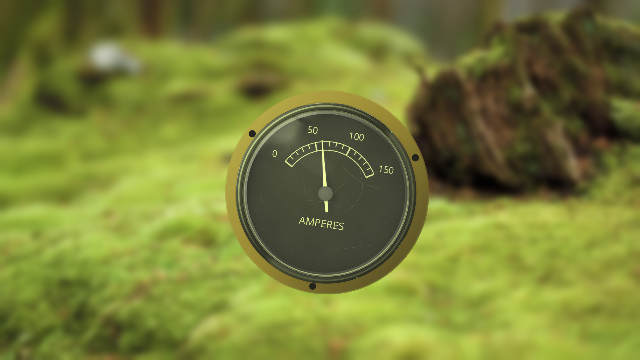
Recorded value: 60 A
